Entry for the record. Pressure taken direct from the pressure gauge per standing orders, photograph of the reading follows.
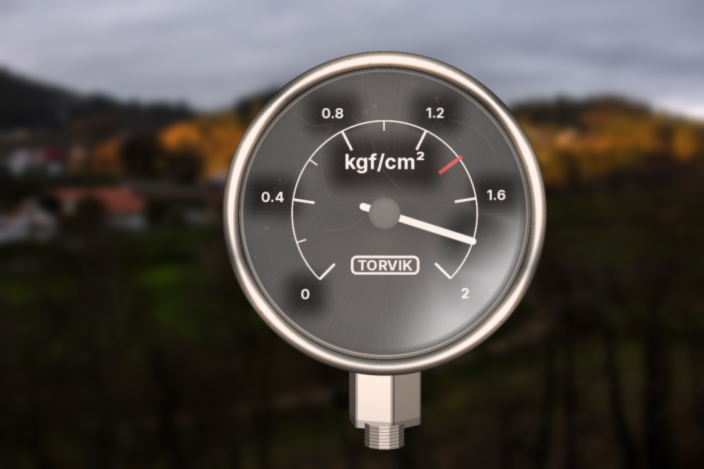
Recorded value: 1.8 kg/cm²
